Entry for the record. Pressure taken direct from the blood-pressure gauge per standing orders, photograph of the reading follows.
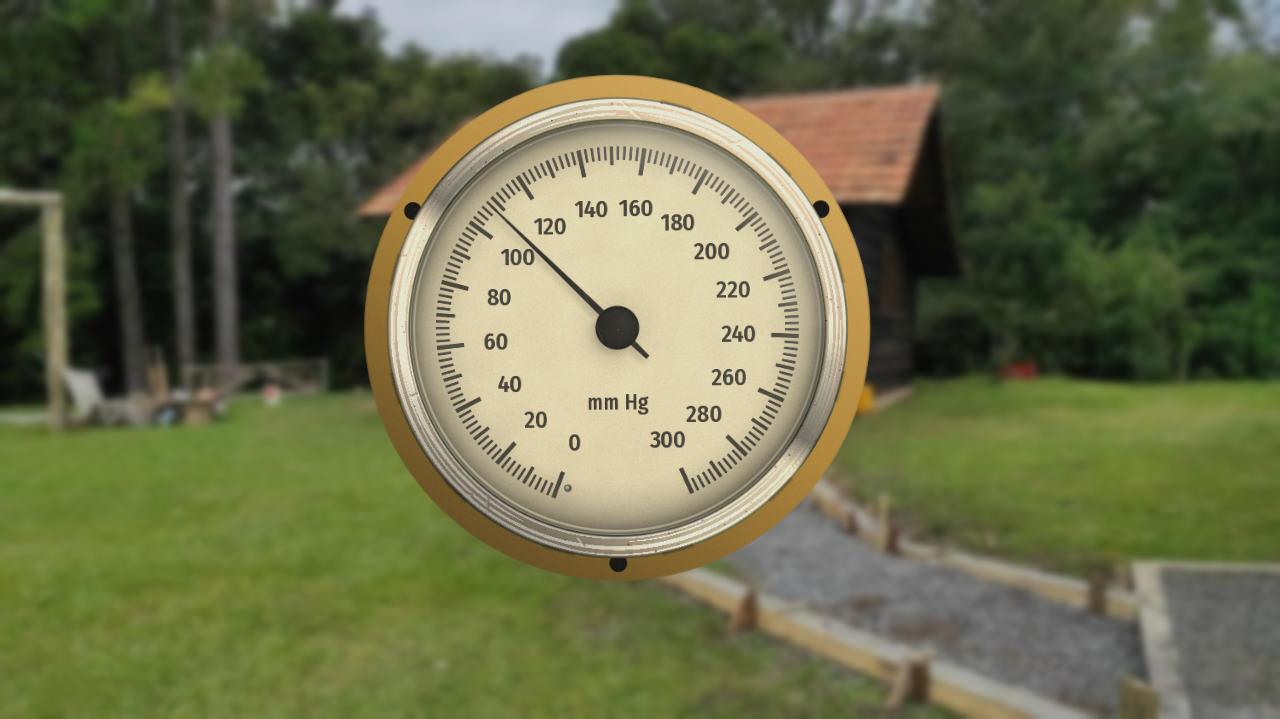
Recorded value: 108 mmHg
